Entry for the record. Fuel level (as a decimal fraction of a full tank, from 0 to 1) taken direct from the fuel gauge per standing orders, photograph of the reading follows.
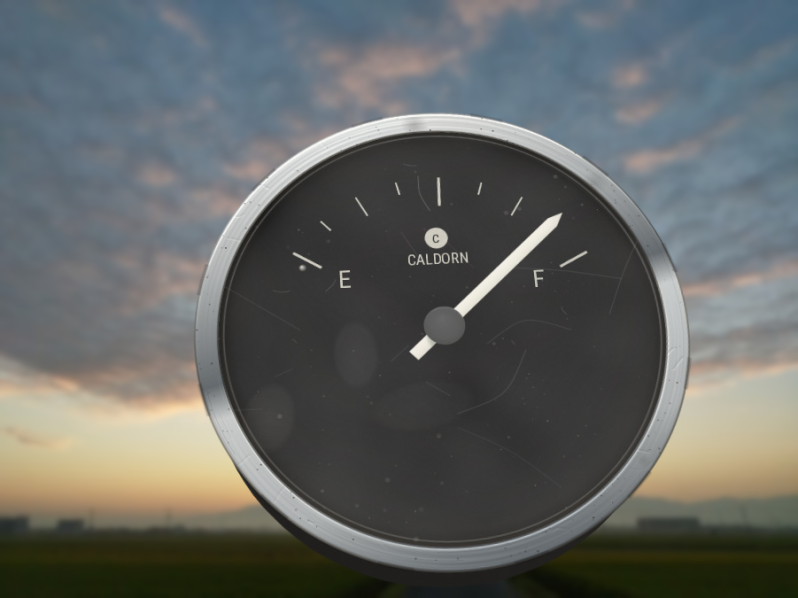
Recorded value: 0.875
